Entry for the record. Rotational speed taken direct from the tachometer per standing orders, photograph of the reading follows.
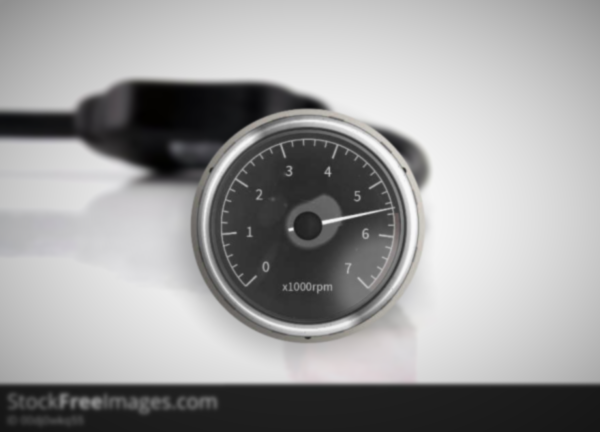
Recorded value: 5500 rpm
